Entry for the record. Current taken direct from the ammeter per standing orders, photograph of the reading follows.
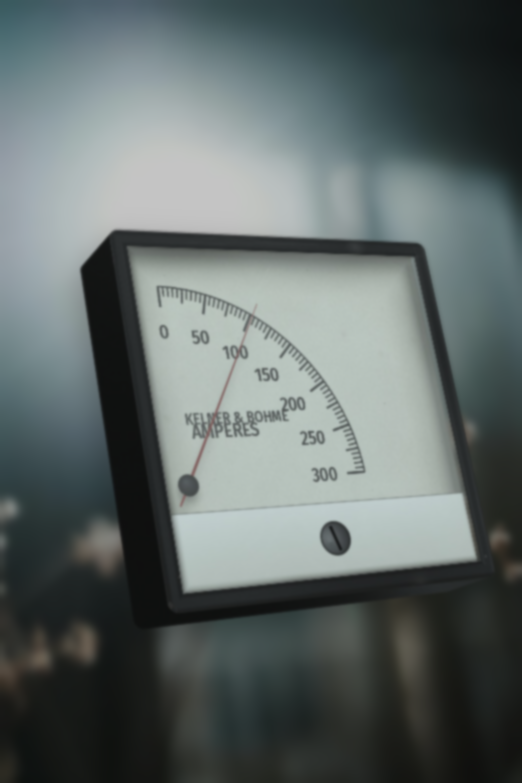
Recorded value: 100 A
